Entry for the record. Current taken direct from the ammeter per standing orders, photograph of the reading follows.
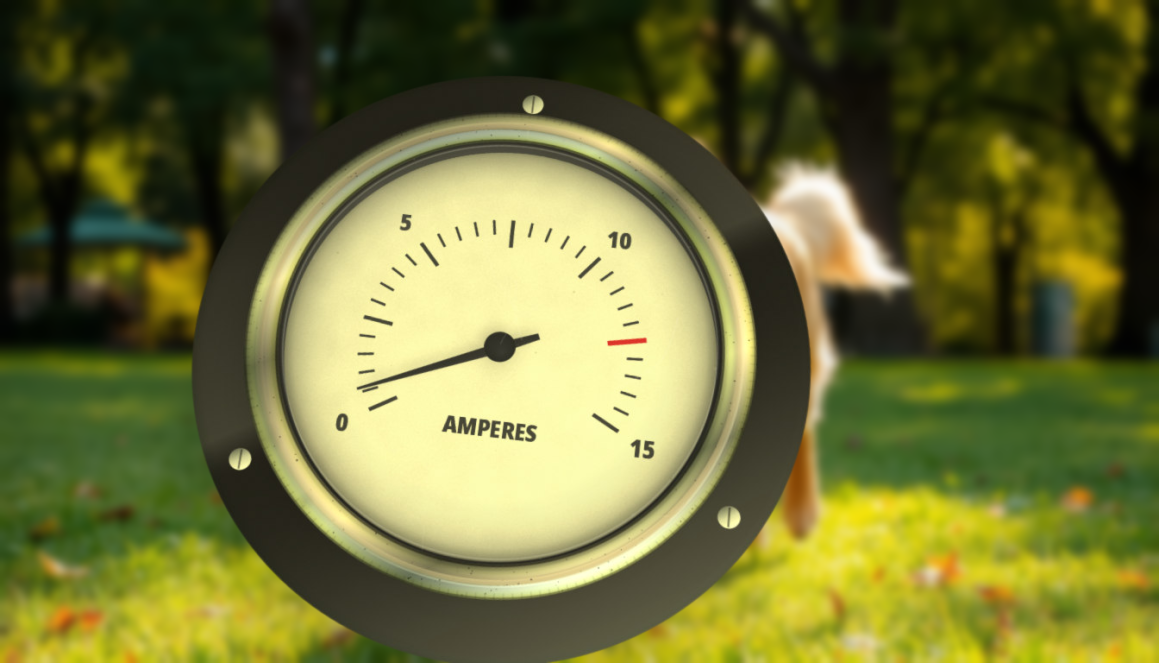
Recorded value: 0.5 A
